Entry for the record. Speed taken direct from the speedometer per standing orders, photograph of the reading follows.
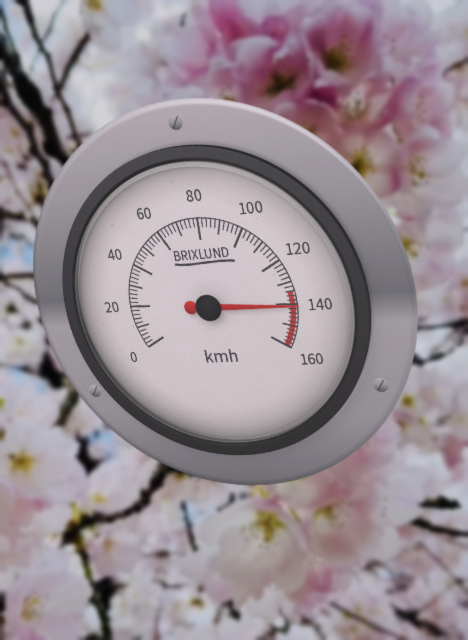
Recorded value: 140 km/h
